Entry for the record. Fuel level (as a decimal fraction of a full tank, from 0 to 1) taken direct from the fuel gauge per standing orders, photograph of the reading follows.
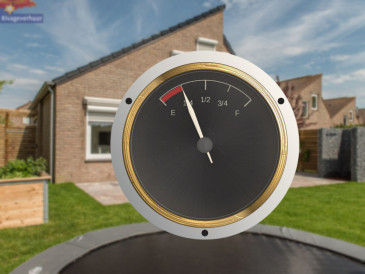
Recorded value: 0.25
